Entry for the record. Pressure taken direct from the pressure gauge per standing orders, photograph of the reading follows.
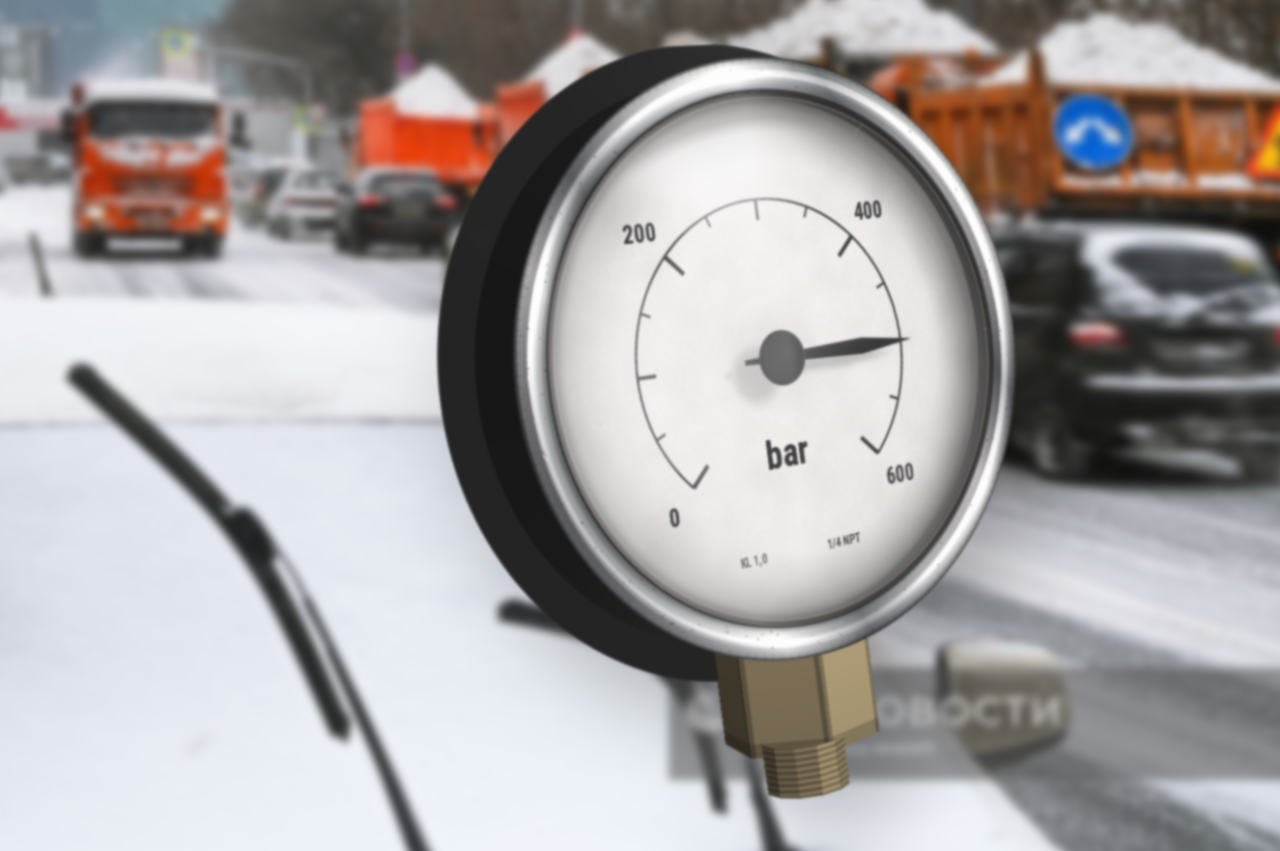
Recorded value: 500 bar
